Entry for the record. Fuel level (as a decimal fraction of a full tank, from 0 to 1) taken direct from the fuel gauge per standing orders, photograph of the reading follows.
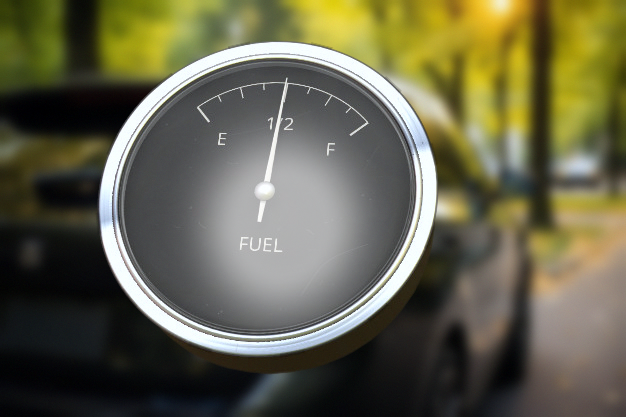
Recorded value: 0.5
